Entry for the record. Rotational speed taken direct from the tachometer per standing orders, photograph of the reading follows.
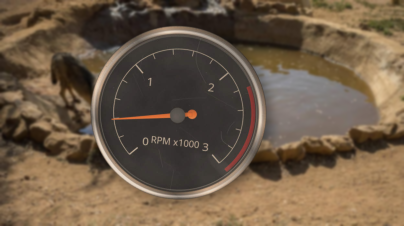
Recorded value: 400 rpm
